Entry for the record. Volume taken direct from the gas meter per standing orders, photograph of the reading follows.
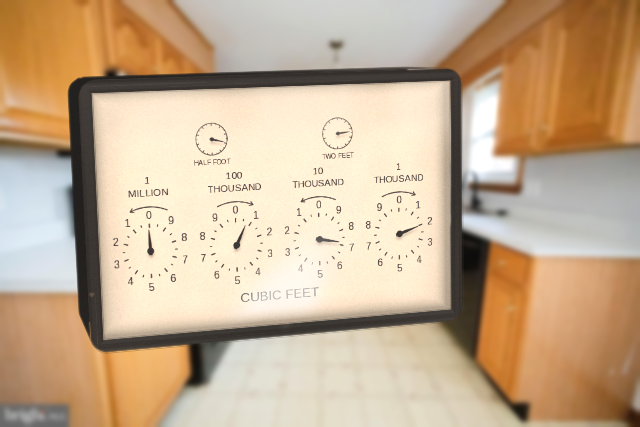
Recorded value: 7200 ft³
